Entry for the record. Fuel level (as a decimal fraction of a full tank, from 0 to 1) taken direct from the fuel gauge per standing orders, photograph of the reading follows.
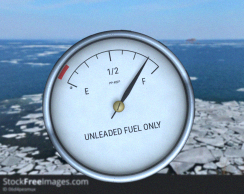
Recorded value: 0.875
